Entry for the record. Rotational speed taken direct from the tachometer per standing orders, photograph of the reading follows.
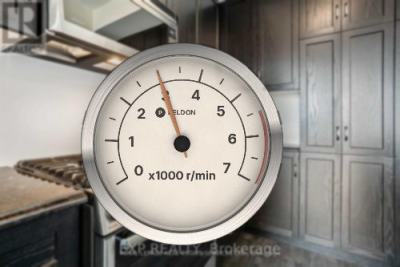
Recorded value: 3000 rpm
